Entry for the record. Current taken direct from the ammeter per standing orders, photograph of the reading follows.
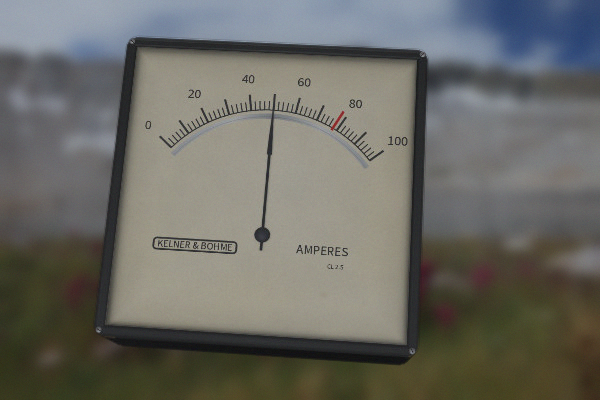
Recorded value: 50 A
